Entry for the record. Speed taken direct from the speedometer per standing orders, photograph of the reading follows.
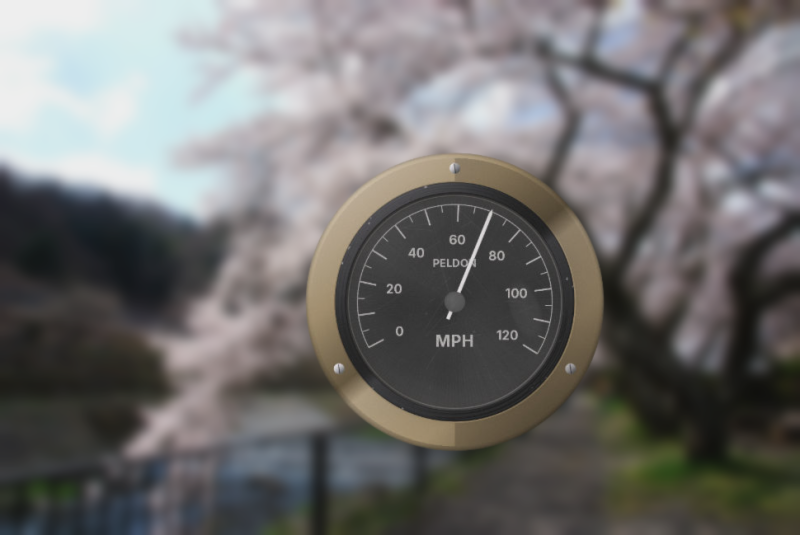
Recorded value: 70 mph
